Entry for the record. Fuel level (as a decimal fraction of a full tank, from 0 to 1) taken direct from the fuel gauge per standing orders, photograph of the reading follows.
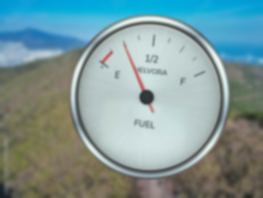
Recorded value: 0.25
